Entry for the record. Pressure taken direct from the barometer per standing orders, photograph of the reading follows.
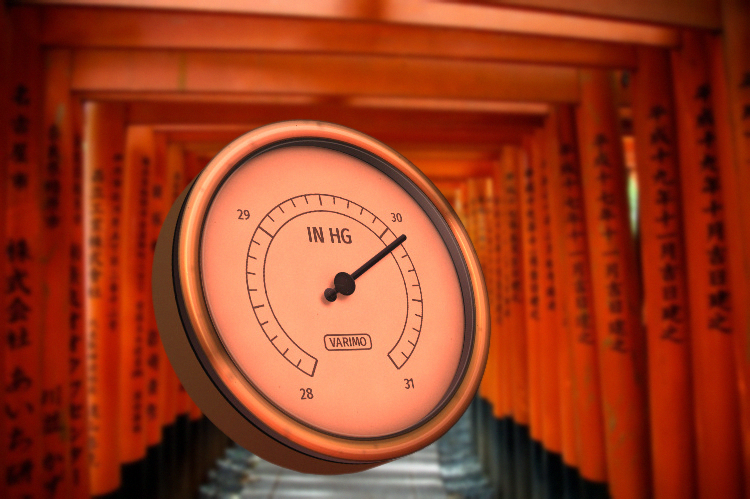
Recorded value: 30.1 inHg
